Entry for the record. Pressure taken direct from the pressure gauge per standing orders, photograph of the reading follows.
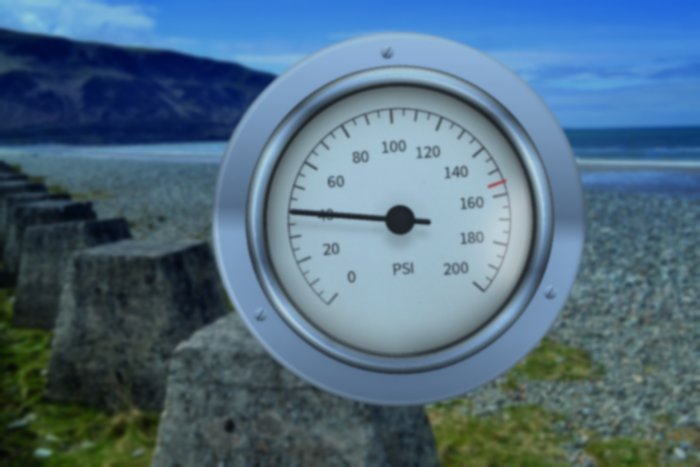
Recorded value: 40 psi
